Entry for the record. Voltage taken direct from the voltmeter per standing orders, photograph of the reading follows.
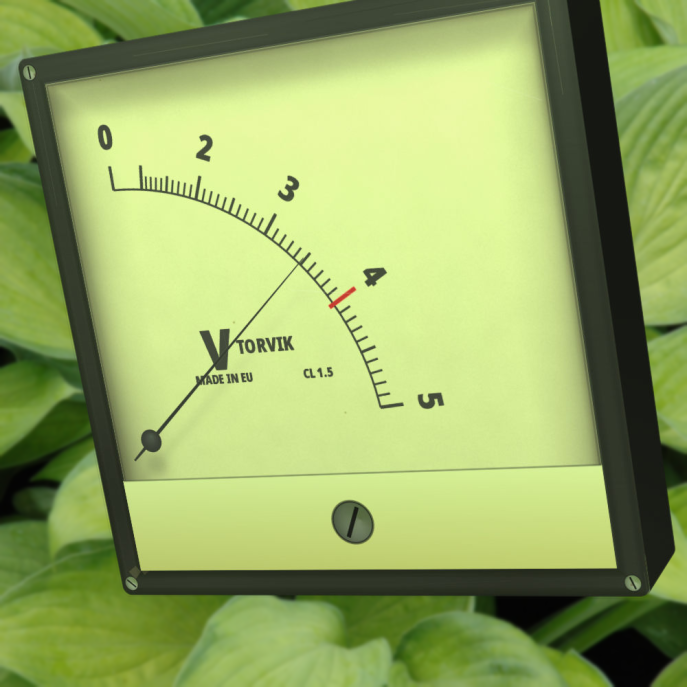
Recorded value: 3.5 V
